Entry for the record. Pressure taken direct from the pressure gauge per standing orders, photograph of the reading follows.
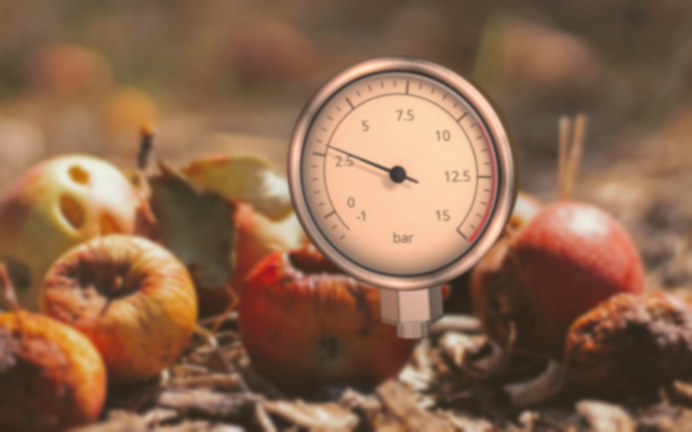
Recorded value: 3 bar
